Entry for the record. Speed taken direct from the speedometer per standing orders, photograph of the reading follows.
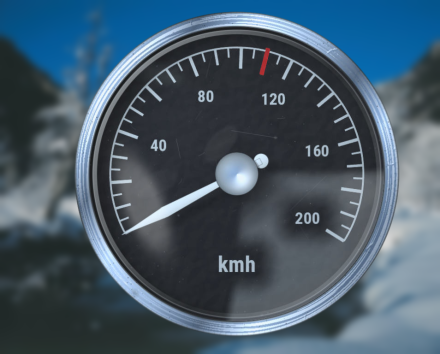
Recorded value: 0 km/h
